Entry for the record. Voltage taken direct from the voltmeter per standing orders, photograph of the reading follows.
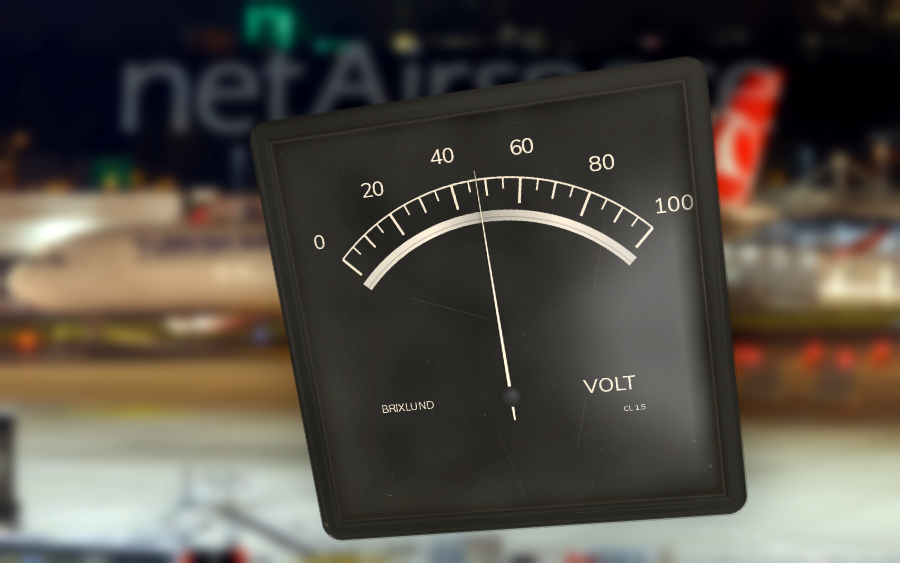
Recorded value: 47.5 V
